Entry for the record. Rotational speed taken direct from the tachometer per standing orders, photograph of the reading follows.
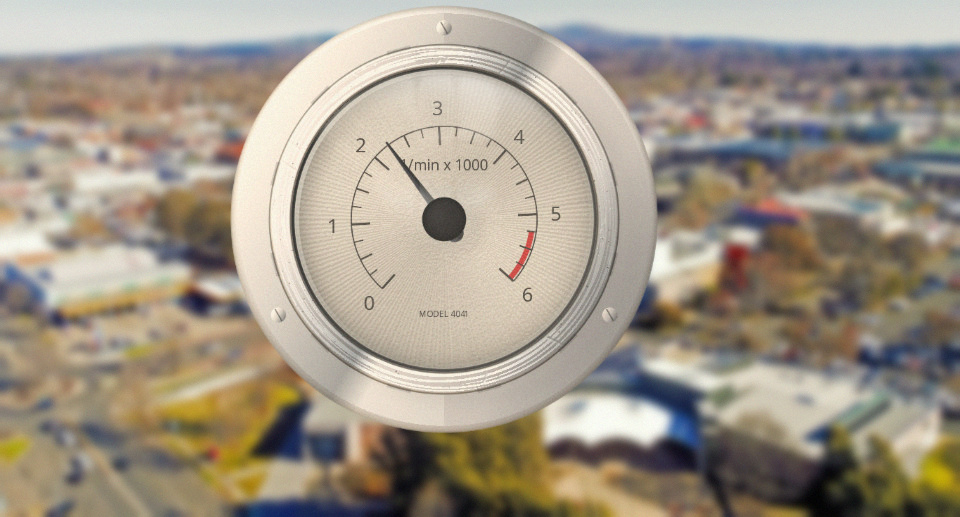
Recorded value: 2250 rpm
